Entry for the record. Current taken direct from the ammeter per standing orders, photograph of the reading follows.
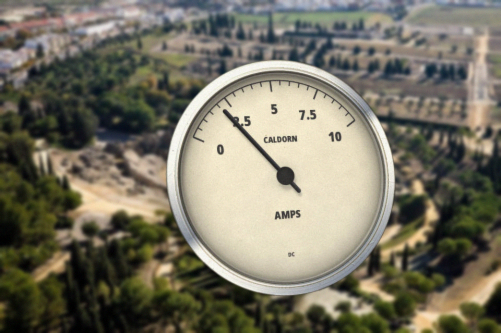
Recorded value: 2 A
